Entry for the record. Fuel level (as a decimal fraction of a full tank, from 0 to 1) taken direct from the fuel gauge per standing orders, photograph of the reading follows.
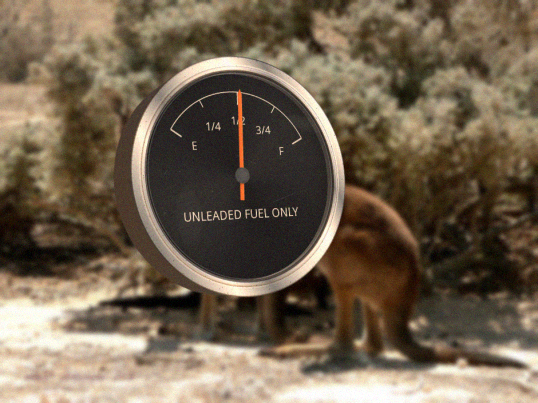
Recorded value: 0.5
